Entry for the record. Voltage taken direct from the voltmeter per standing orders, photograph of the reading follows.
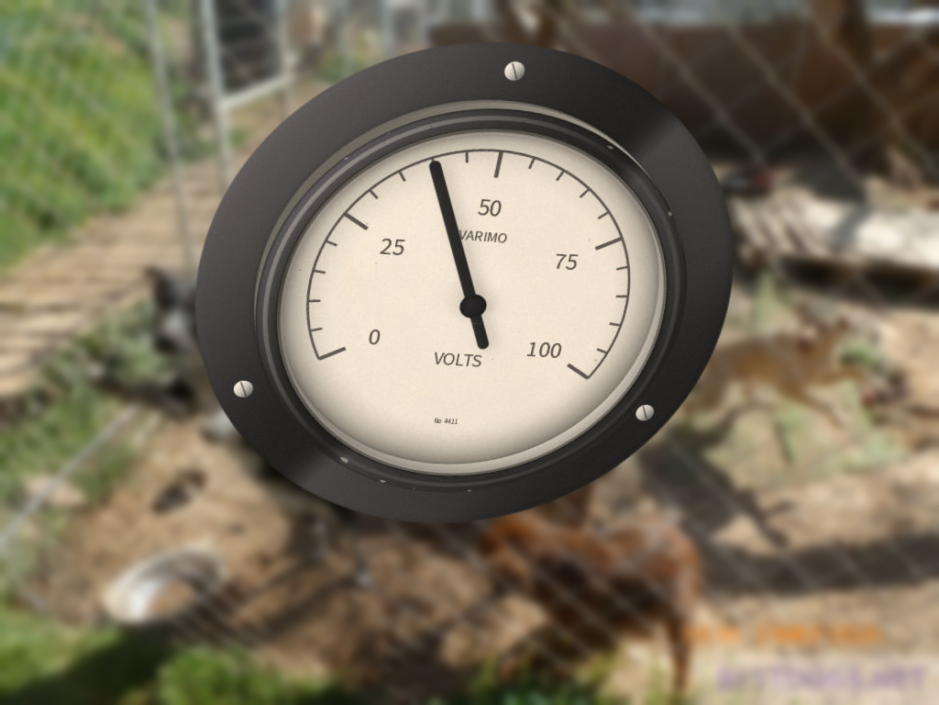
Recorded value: 40 V
